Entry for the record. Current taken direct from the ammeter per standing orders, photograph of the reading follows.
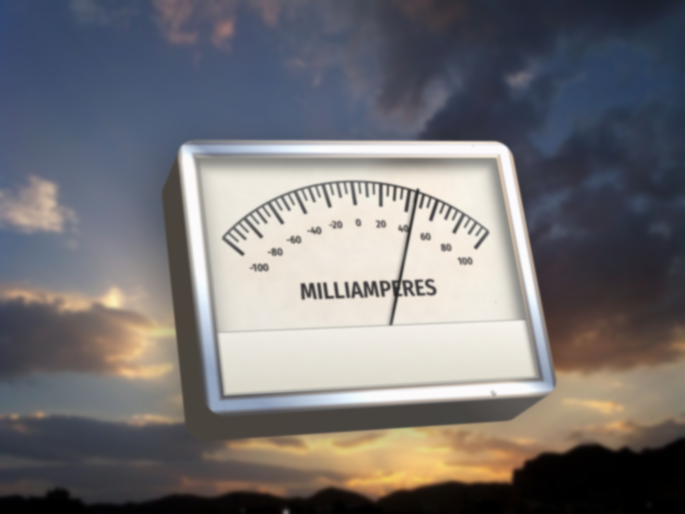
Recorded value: 45 mA
